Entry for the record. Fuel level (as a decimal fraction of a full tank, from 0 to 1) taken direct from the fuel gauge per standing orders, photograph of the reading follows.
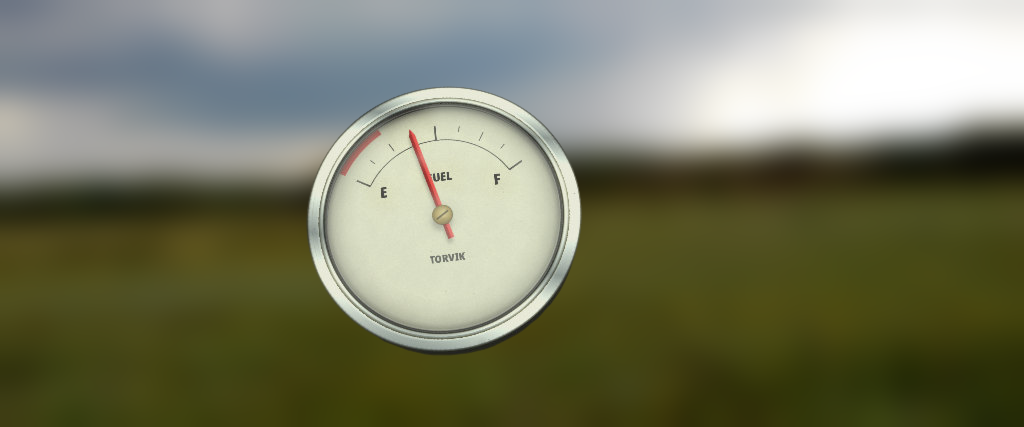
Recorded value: 0.375
